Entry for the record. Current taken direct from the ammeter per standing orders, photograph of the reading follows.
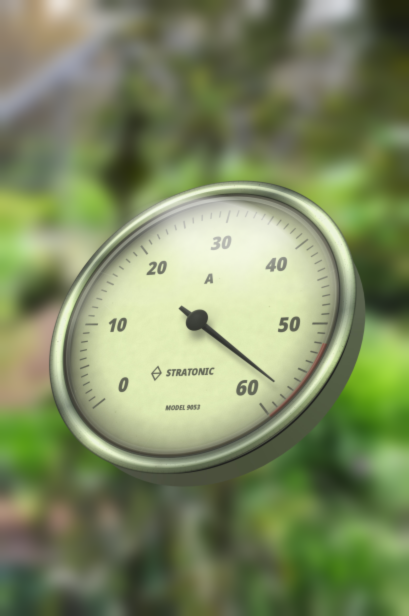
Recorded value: 57.5 A
